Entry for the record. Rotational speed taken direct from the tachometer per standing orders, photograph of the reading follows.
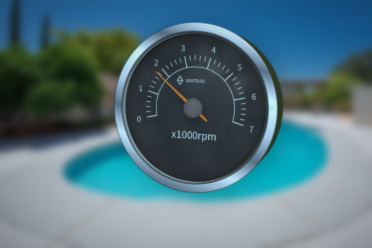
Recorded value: 1800 rpm
